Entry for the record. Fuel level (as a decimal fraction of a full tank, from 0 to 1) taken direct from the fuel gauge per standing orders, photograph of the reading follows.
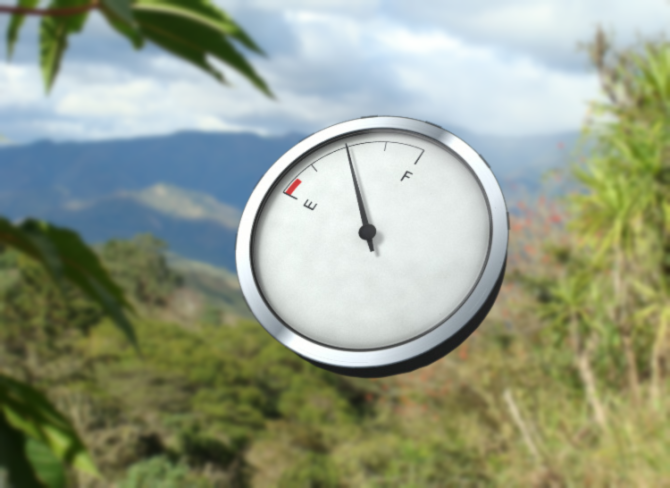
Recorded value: 0.5
